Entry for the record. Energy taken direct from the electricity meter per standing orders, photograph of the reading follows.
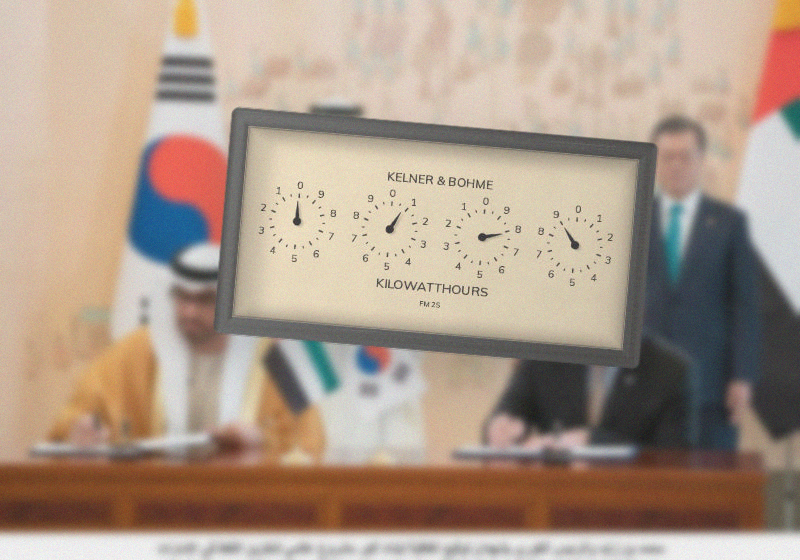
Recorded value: 79 kWh
